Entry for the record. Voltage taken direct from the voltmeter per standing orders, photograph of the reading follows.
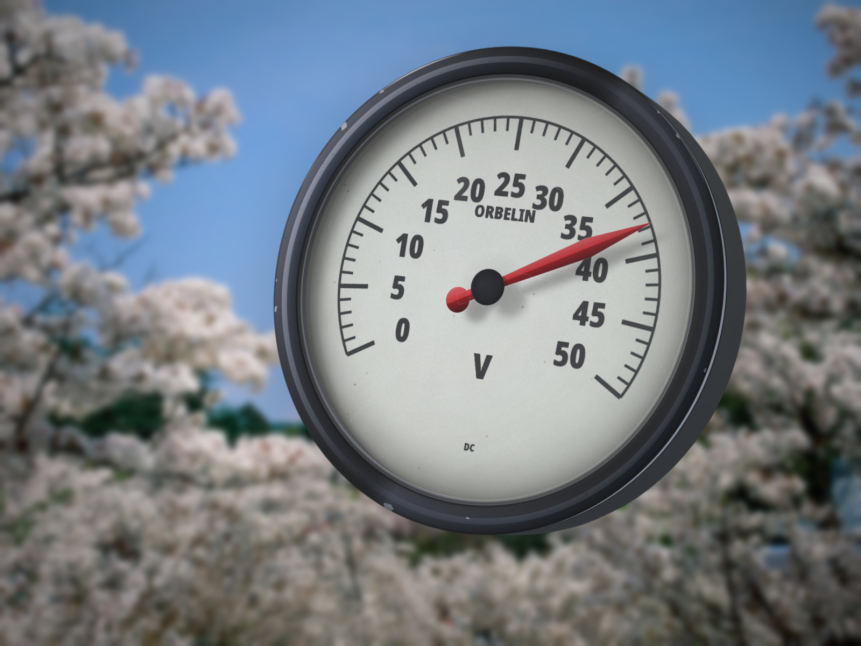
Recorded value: 38 V
